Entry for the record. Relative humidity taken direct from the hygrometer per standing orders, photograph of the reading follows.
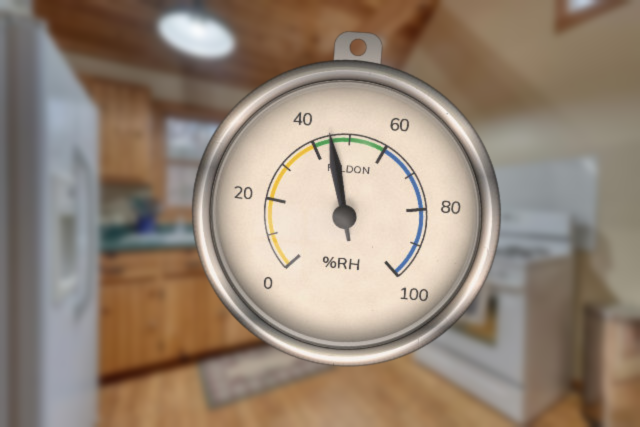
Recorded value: 45 %
